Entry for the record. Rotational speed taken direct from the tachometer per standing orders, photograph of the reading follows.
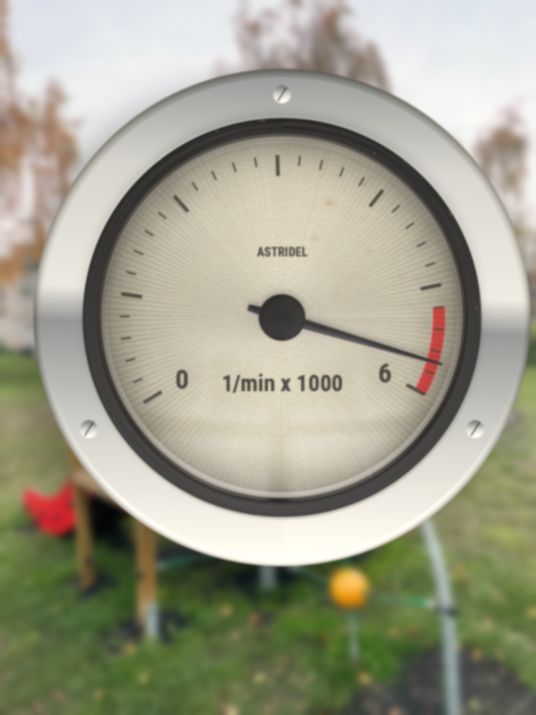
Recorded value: 5700 rpm
